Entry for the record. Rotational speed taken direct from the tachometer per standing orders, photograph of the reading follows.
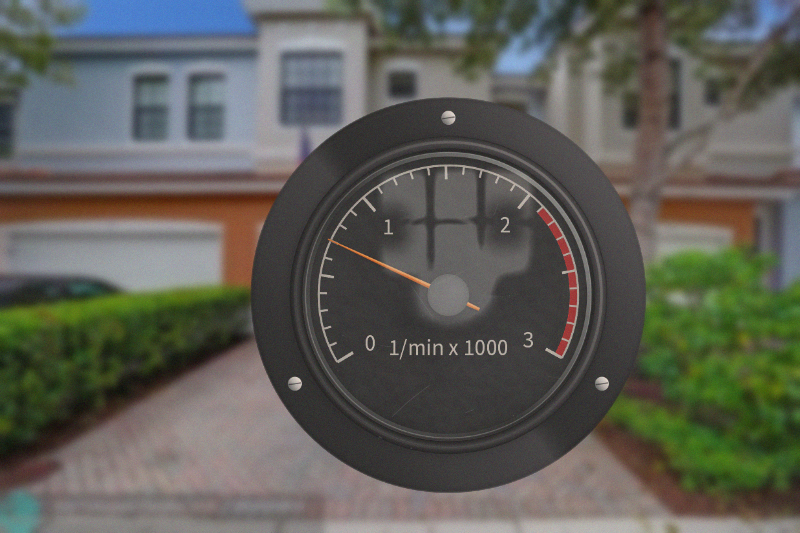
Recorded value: 700 rpm
